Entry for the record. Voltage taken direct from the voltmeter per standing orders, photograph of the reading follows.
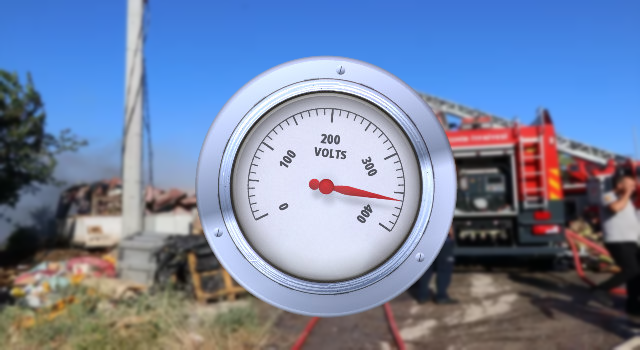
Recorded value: 360 V
